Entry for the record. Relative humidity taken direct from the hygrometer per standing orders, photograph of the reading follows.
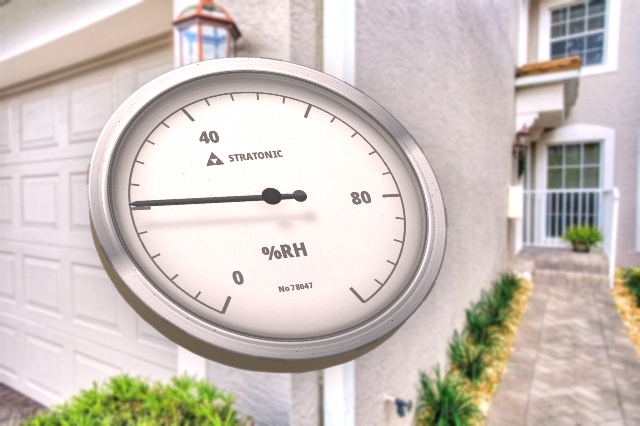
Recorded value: 20 %
